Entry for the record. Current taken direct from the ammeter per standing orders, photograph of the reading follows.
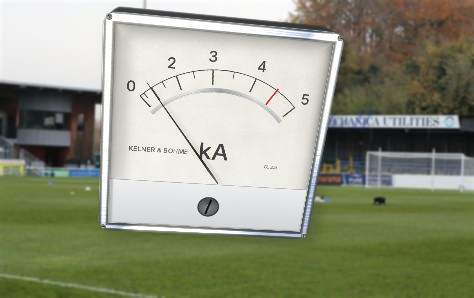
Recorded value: 1 kA
